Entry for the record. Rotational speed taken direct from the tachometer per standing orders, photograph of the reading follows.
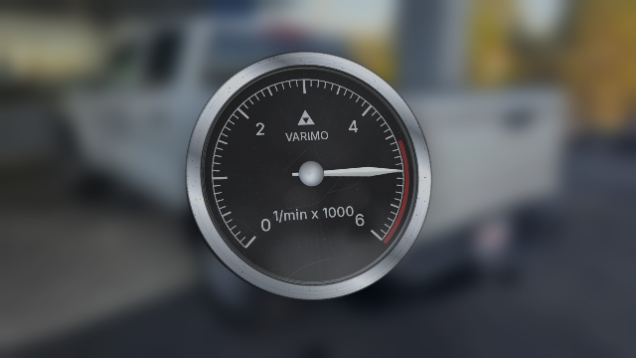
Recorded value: 5000 rpm
